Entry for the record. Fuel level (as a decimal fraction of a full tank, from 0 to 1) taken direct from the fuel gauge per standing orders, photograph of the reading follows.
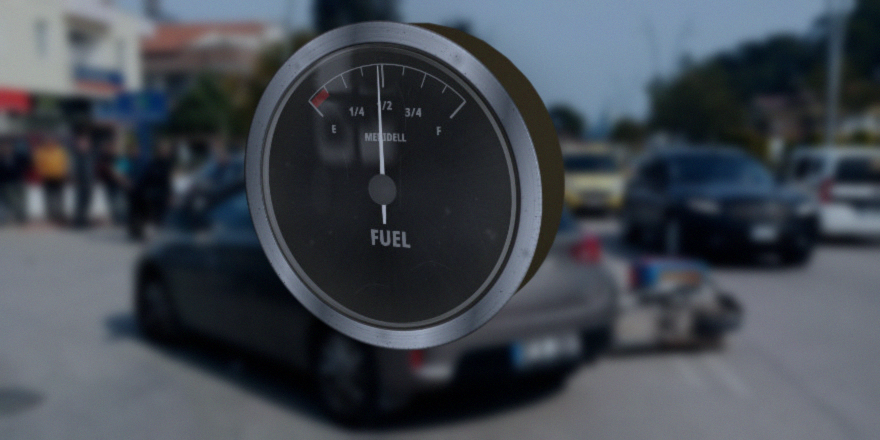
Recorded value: 0.5
